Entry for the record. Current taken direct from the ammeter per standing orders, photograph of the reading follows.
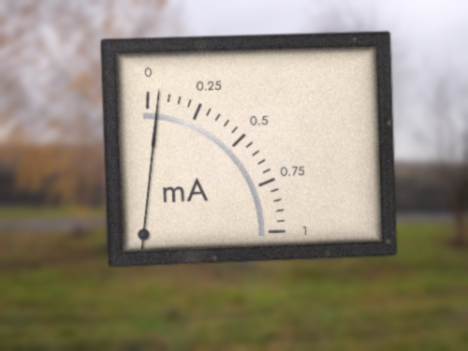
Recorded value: 0.05 mA
